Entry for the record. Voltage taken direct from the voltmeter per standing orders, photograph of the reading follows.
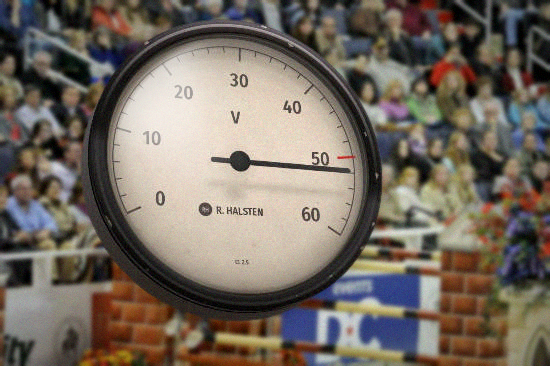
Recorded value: 52 V
